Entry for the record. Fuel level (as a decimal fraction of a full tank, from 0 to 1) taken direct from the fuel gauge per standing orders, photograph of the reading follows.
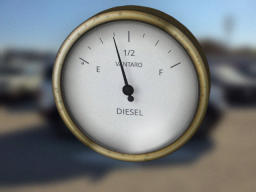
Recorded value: 0.375
